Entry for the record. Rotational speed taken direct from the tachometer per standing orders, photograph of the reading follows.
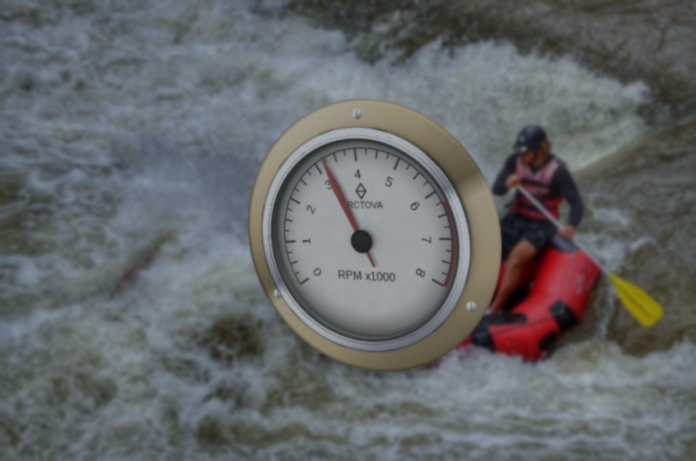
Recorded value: 3250 rpm
